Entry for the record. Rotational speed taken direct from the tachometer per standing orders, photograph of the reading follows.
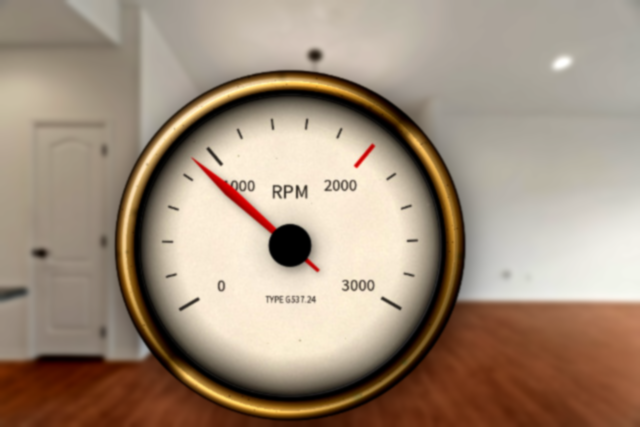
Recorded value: 900 rpm
